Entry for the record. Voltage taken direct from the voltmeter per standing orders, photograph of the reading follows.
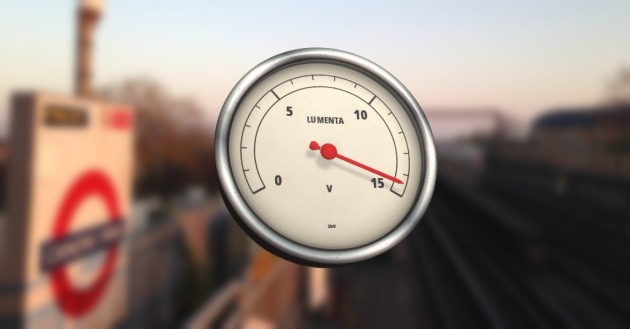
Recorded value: 14.5 V
